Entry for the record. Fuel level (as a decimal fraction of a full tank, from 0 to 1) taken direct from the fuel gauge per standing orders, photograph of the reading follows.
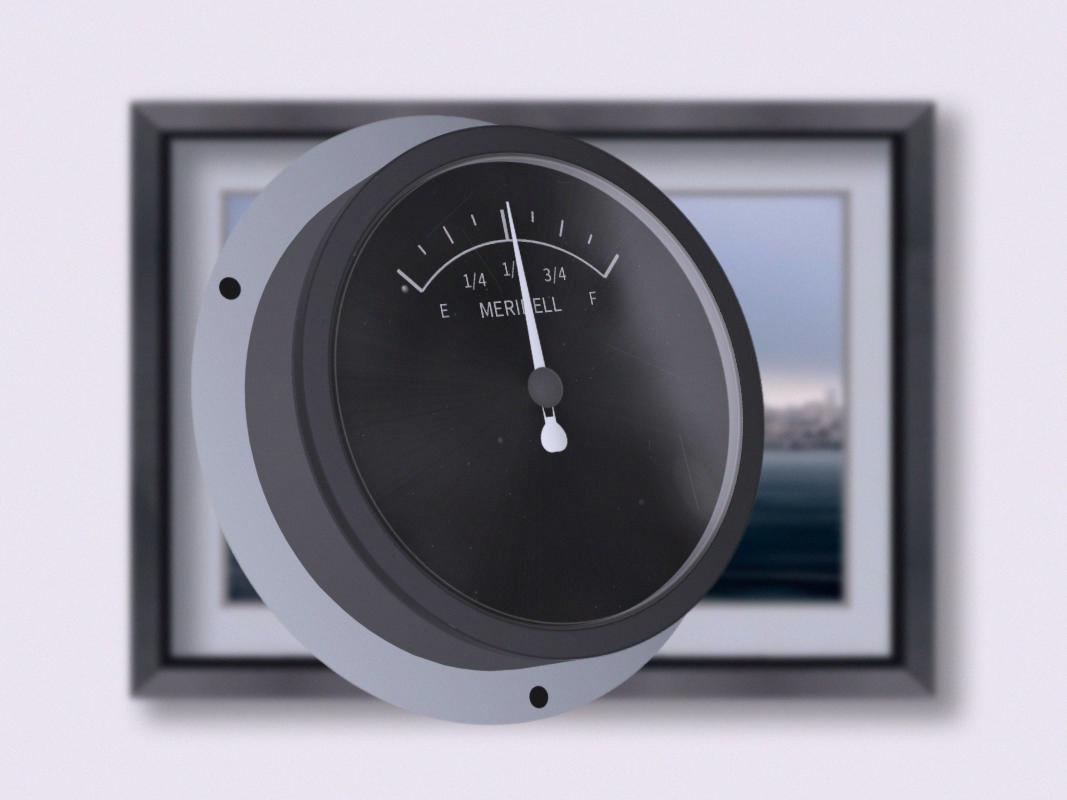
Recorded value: 0.5
